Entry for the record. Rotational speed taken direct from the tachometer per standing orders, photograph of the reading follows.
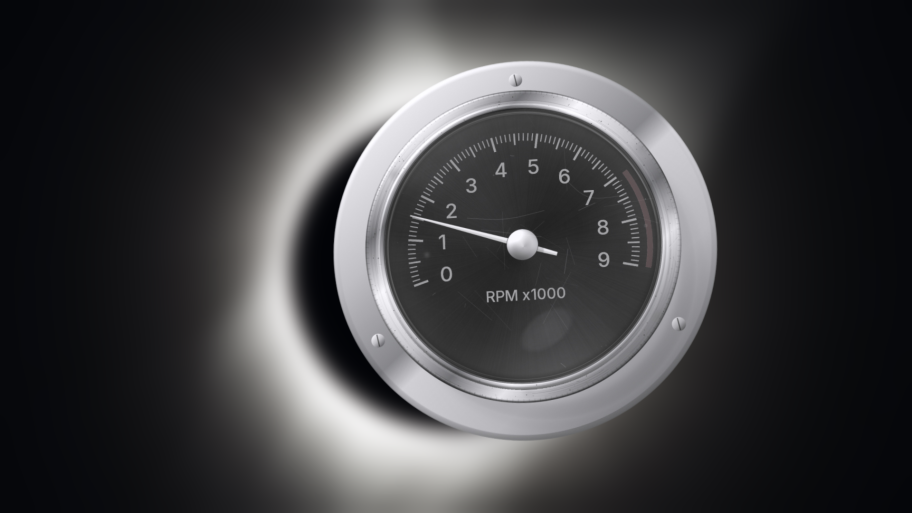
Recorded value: 1500 rpm
